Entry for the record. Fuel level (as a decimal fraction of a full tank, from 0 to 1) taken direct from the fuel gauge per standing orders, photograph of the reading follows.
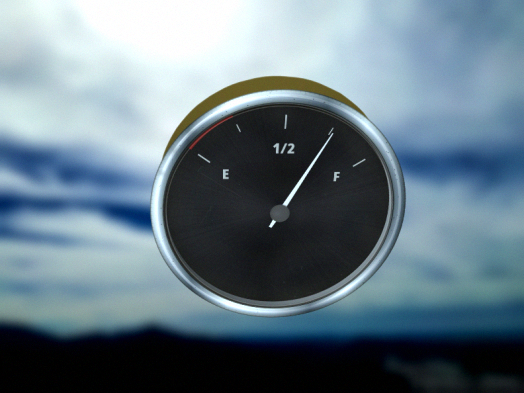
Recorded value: 0.75
